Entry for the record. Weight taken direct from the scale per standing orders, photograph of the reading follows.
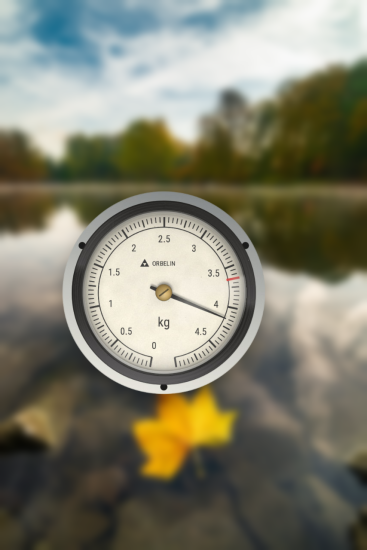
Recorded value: 4.15 kg
